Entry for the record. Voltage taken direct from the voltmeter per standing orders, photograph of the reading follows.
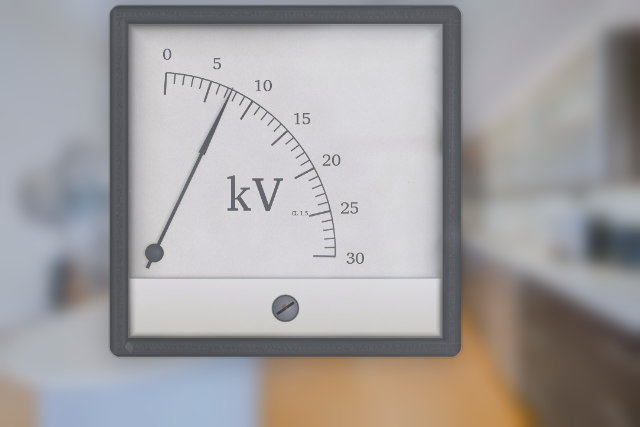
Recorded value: 7.5 kV
